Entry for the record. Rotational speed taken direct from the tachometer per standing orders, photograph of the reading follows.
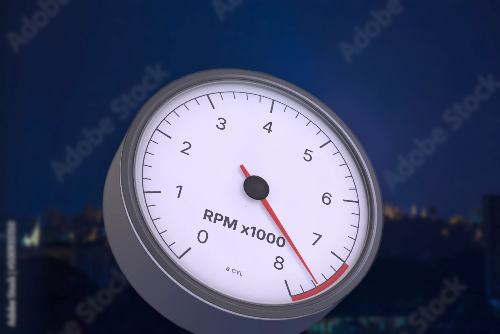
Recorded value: 7600 rpm
